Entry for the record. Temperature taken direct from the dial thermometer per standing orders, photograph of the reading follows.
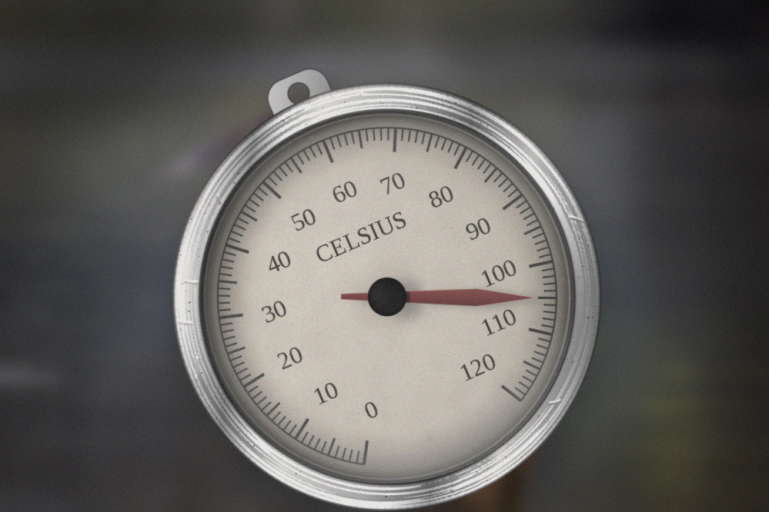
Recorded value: 105 °C
